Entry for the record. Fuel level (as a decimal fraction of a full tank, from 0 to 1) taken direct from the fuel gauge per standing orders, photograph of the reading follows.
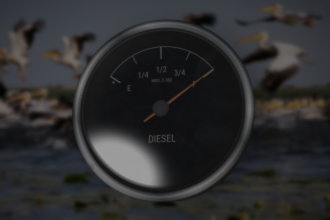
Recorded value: 1
